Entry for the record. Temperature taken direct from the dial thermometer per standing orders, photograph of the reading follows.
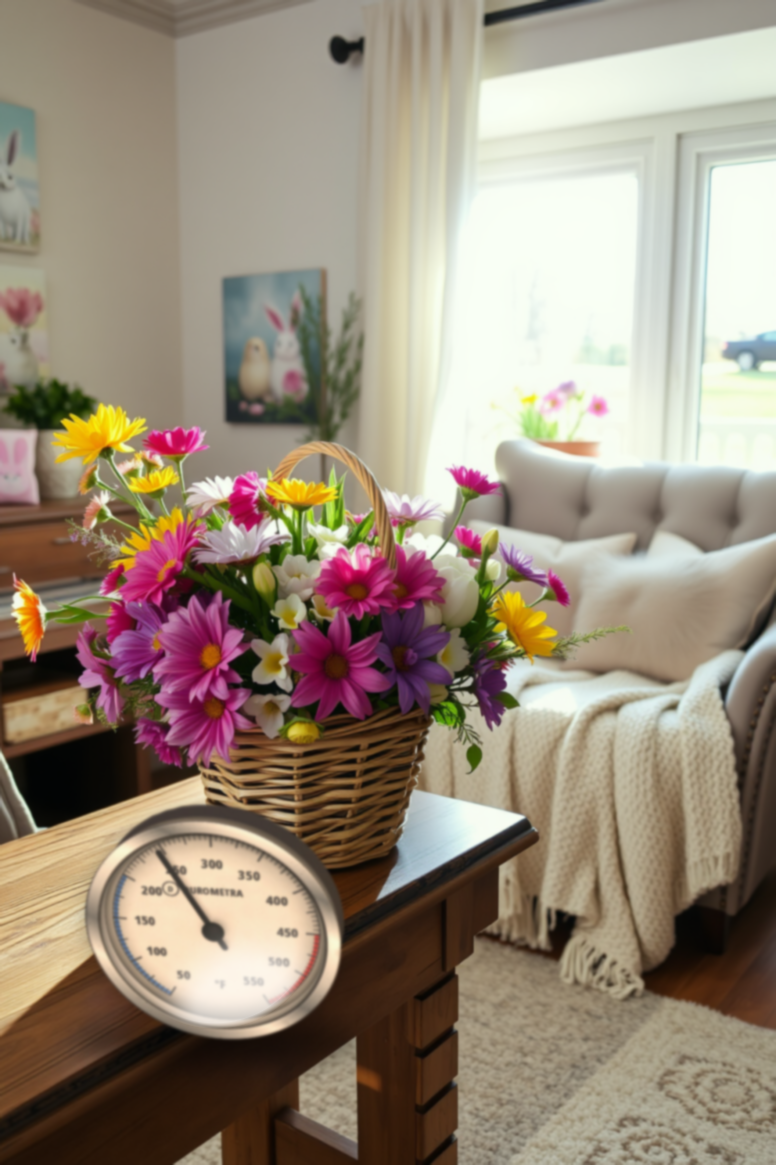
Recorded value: 250 °F
